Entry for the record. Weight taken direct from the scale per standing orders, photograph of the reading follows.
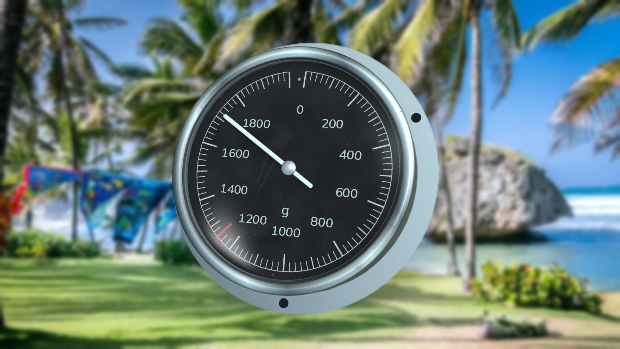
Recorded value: 1720 g
